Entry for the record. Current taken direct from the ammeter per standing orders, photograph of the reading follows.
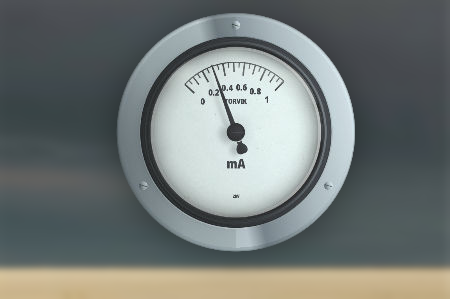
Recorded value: 0.3 mA
